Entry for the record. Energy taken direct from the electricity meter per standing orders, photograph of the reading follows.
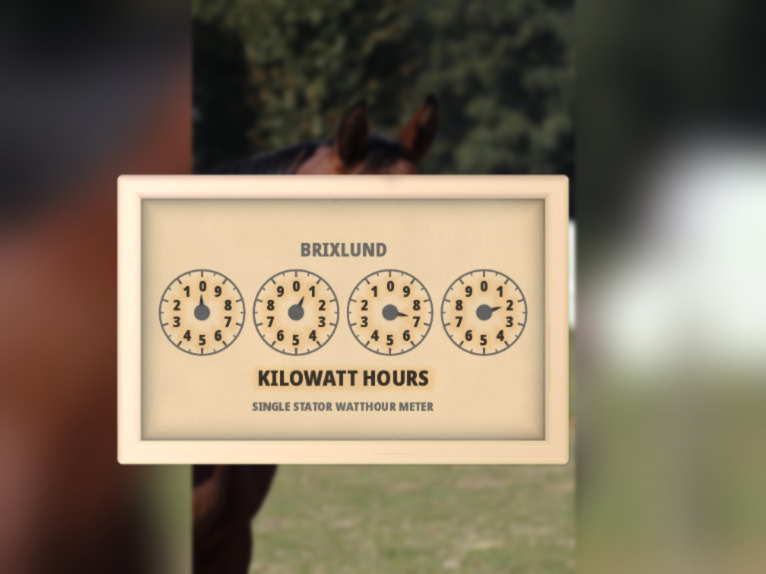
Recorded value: 72 kWh
